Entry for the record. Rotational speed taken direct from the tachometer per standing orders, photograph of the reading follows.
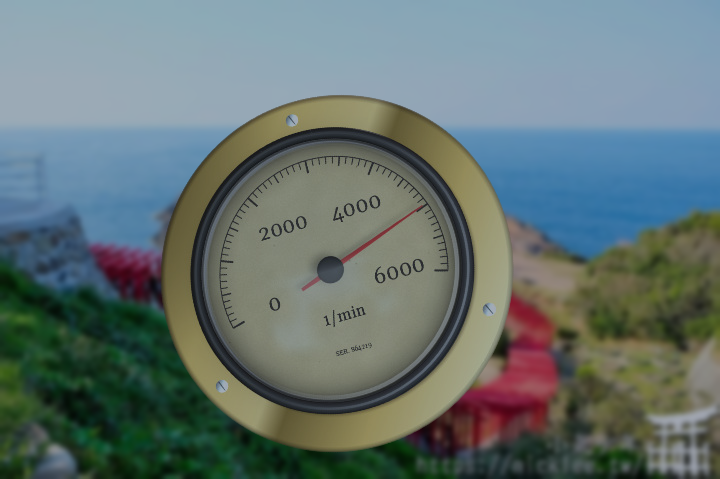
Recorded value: 5000 rpm
